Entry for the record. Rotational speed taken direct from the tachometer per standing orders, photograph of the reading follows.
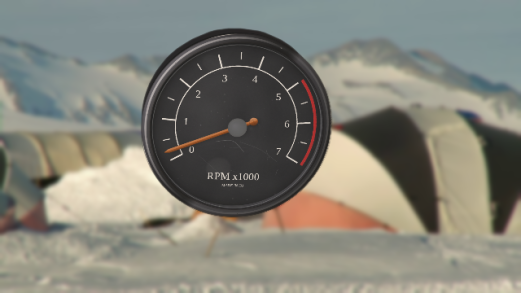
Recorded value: 250 rpm
